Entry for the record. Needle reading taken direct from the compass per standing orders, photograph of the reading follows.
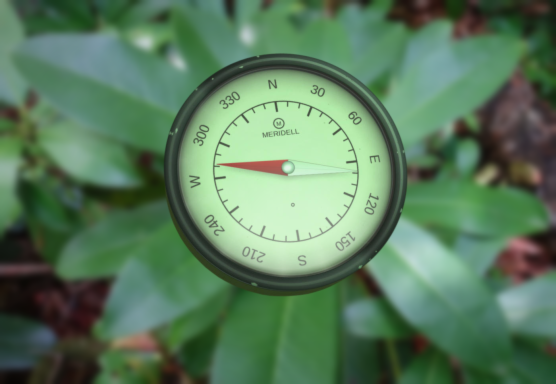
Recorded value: 280 °
